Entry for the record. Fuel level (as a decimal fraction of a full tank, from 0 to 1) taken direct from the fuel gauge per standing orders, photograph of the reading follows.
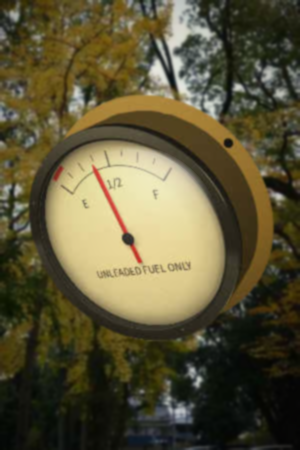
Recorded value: 0.375
